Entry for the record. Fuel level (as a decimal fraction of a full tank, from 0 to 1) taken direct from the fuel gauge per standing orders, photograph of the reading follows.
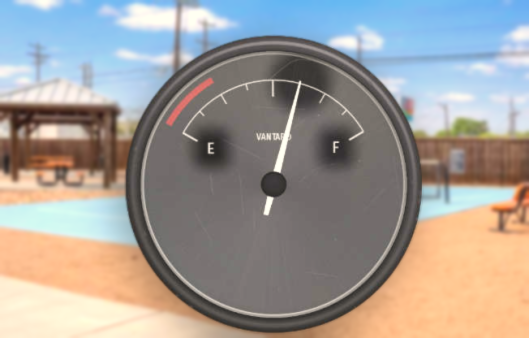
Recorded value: 0.625
